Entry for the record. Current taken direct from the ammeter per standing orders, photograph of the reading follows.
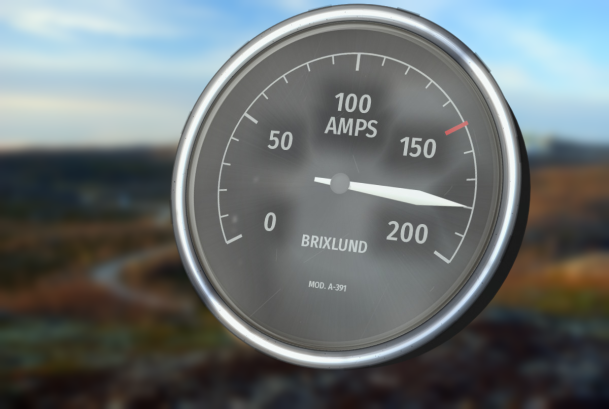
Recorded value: 180 A
